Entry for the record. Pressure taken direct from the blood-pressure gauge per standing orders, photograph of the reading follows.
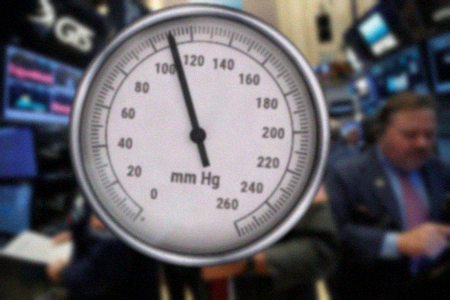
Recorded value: 110 mmHg
